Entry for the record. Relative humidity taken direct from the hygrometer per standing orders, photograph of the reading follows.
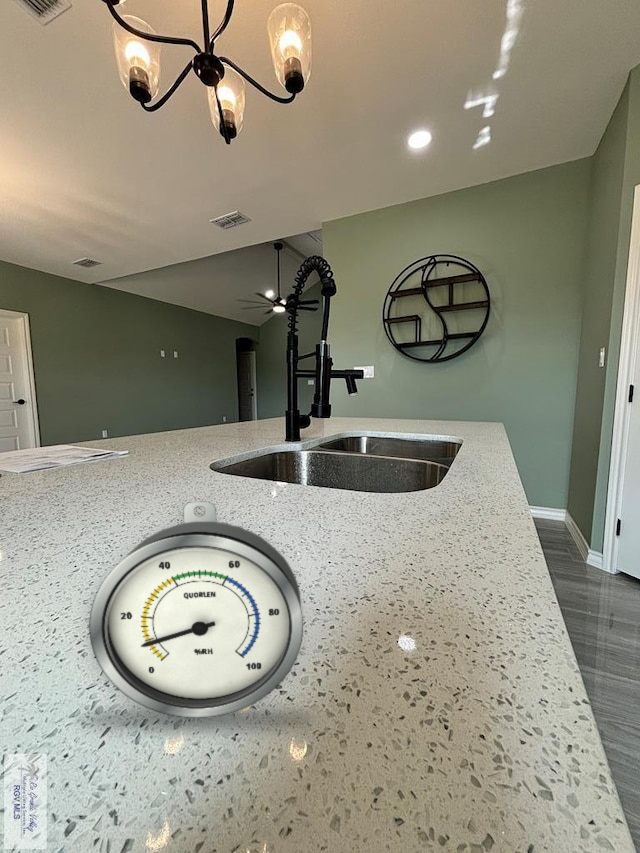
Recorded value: 10 %
